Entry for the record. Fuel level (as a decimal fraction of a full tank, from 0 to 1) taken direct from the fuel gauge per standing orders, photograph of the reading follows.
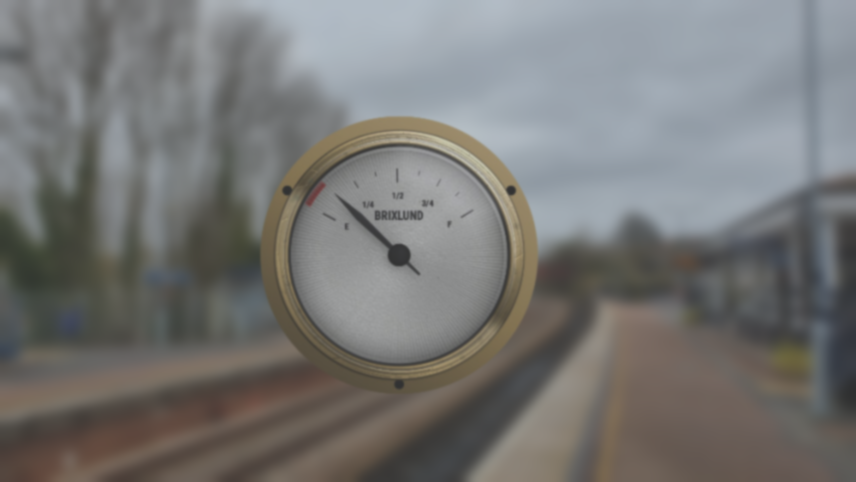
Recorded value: 0.125
